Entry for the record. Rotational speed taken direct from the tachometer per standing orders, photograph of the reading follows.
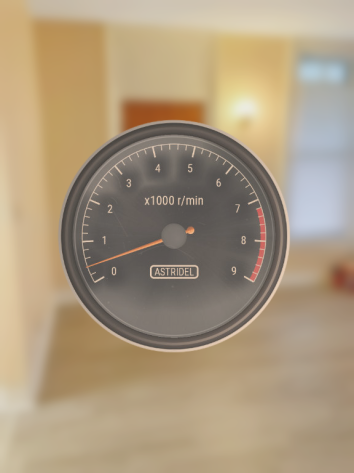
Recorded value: 400 rpm
